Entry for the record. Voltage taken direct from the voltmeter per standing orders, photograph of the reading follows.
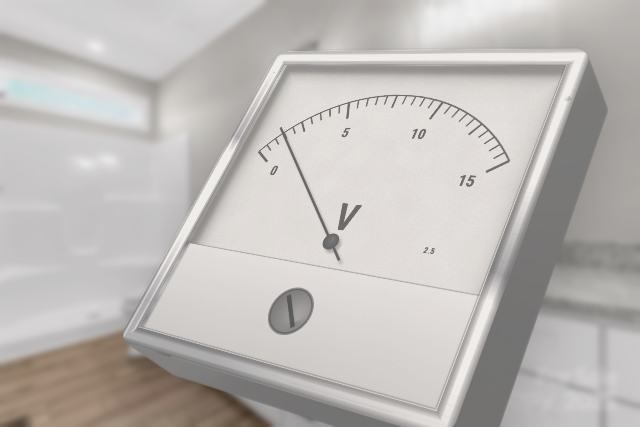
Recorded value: 1.5 V
